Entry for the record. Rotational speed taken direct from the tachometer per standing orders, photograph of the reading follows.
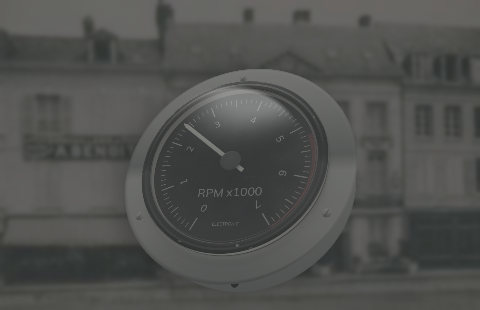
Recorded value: 2400 rpm
